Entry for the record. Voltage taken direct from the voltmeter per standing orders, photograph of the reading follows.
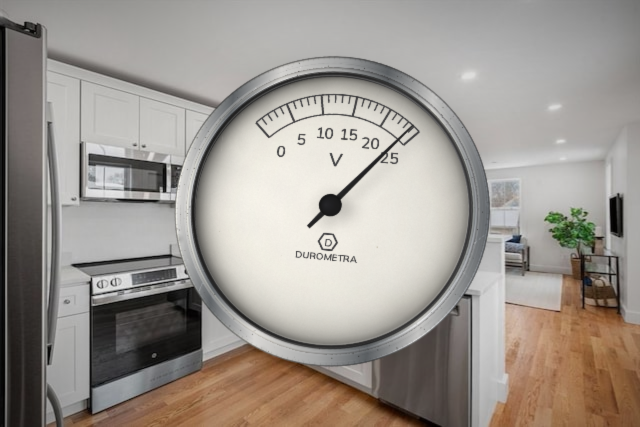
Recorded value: 24 V
